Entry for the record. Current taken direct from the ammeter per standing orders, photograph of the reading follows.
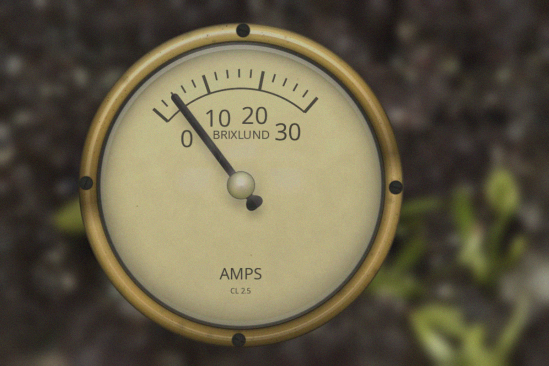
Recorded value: 4 A
